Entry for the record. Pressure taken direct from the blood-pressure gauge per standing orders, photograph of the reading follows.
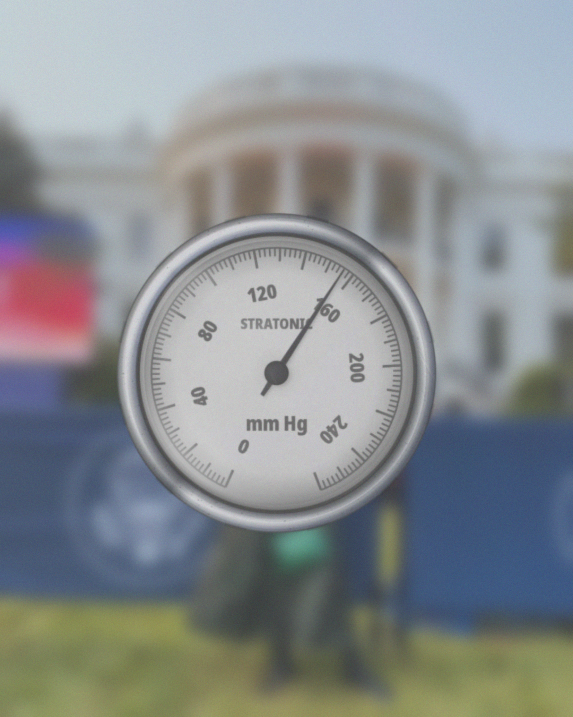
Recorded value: 156 mmHg
